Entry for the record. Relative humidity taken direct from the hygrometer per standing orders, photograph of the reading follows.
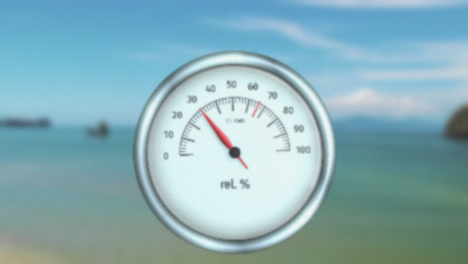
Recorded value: 30 %
